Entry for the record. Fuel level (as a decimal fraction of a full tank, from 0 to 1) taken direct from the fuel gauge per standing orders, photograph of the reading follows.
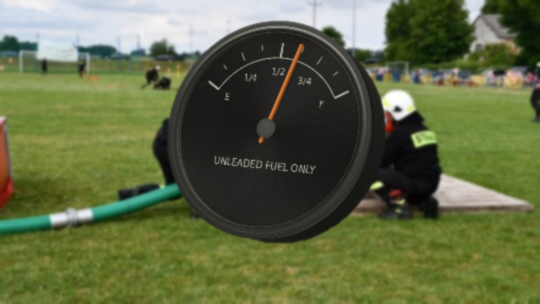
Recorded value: 0.625
